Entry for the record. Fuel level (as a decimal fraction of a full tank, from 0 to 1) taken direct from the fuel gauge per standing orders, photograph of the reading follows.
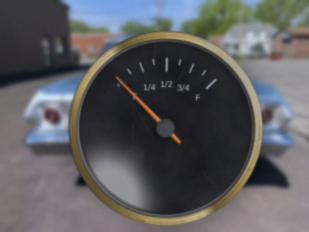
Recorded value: 0
